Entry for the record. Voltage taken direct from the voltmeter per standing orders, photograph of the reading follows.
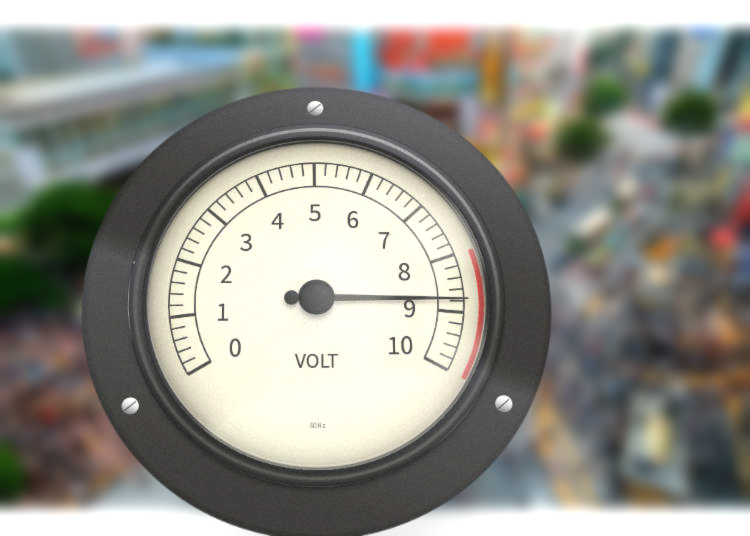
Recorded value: 8.8 V
